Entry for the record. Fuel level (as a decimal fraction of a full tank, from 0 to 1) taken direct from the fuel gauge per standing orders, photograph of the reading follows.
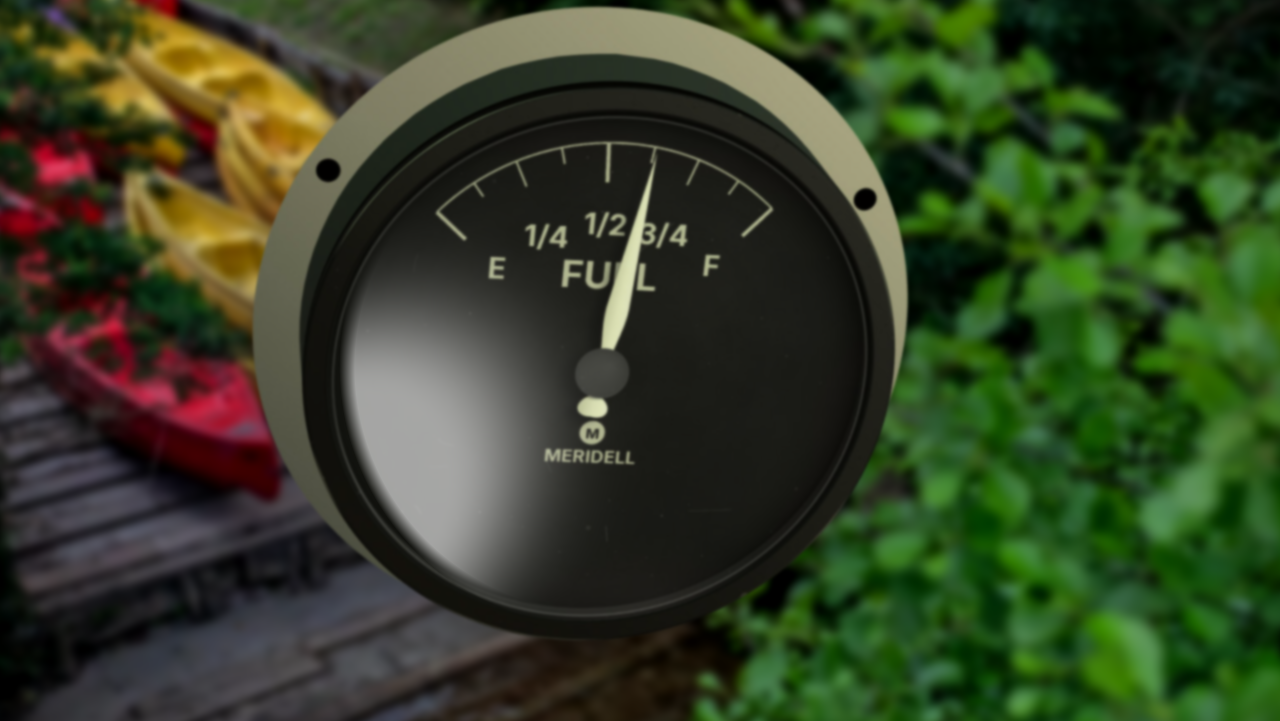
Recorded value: 0.625
